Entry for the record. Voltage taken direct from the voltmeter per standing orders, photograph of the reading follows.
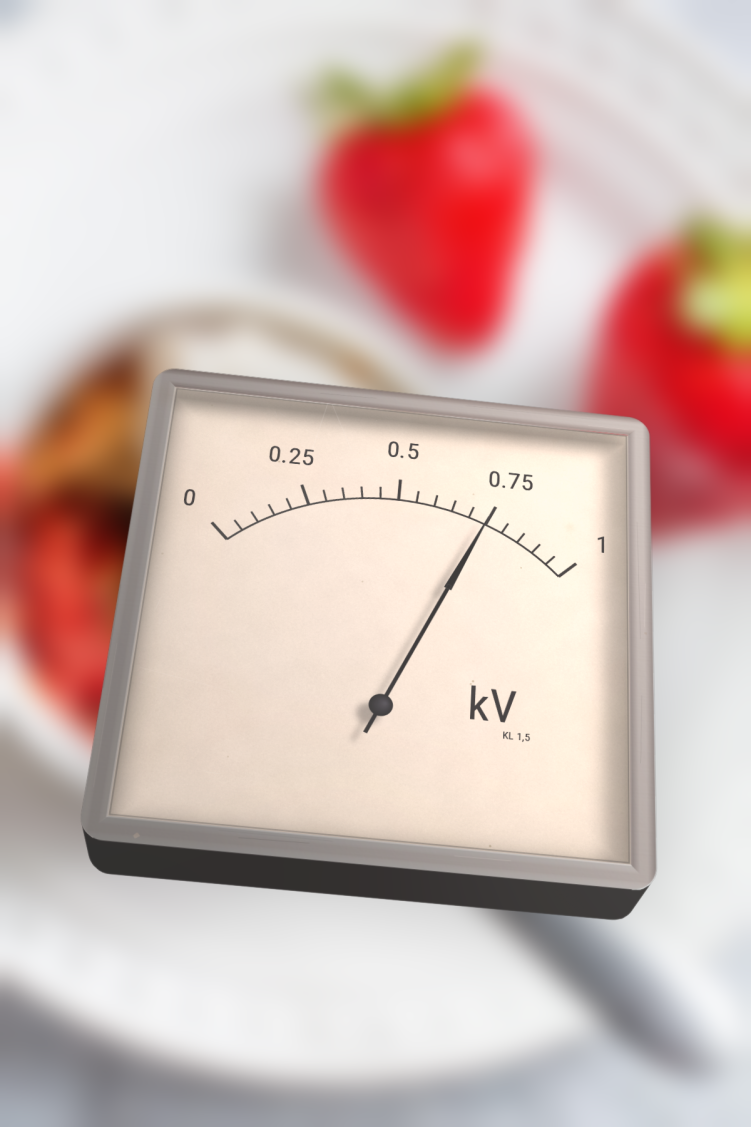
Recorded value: 0.75 kV
